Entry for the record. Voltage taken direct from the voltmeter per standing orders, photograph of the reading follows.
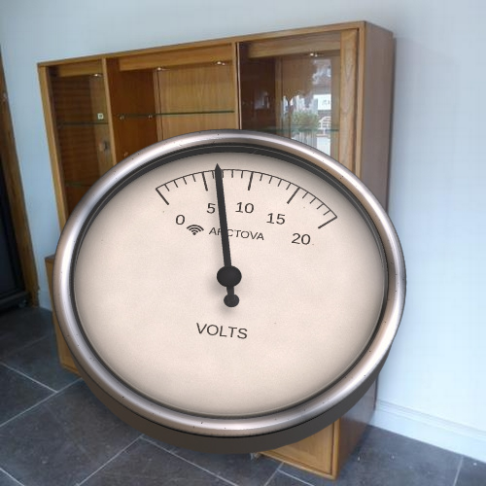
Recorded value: 6.5 V
